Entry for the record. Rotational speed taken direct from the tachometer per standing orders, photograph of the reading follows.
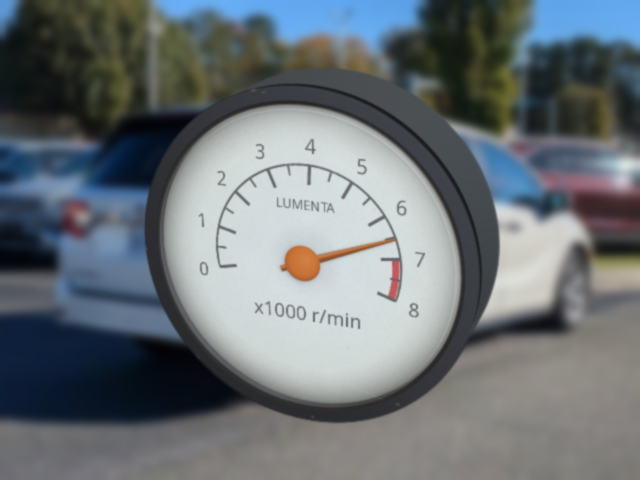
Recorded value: 6500 rpm
